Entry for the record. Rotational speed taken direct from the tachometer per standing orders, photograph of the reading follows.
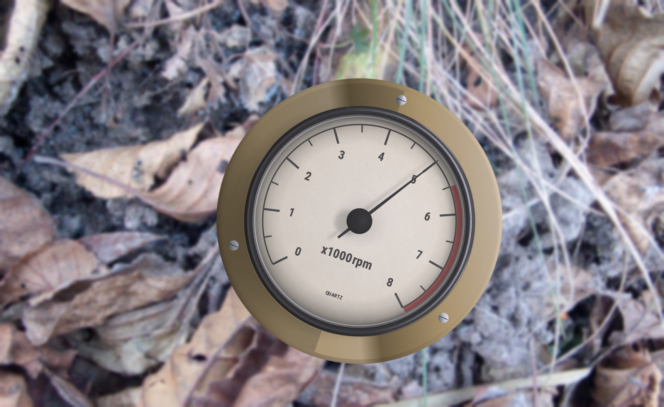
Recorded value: 5000 rpm
